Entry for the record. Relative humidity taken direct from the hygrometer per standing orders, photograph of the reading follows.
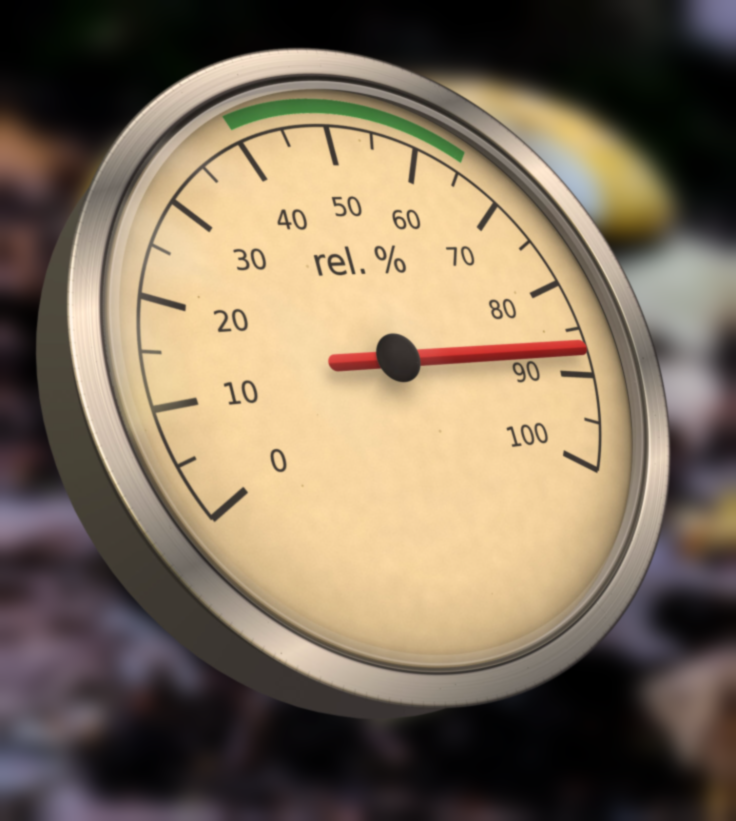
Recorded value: 87.5 %
